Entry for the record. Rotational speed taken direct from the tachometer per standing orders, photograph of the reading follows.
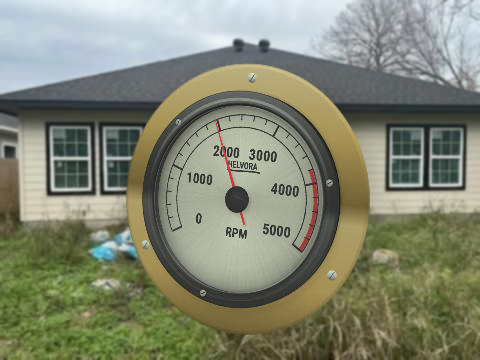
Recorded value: 2000 rpm
